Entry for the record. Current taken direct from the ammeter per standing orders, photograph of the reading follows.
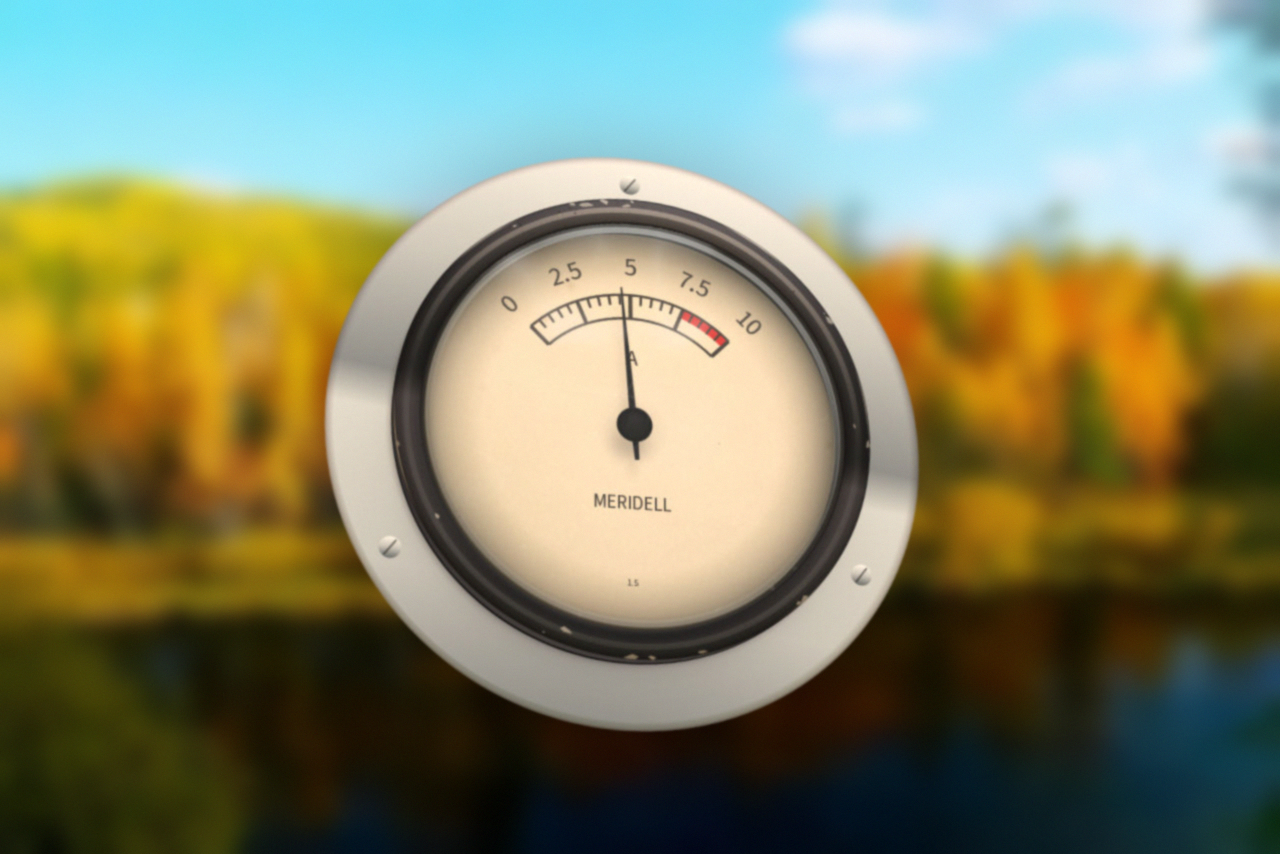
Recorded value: 4.5 A
